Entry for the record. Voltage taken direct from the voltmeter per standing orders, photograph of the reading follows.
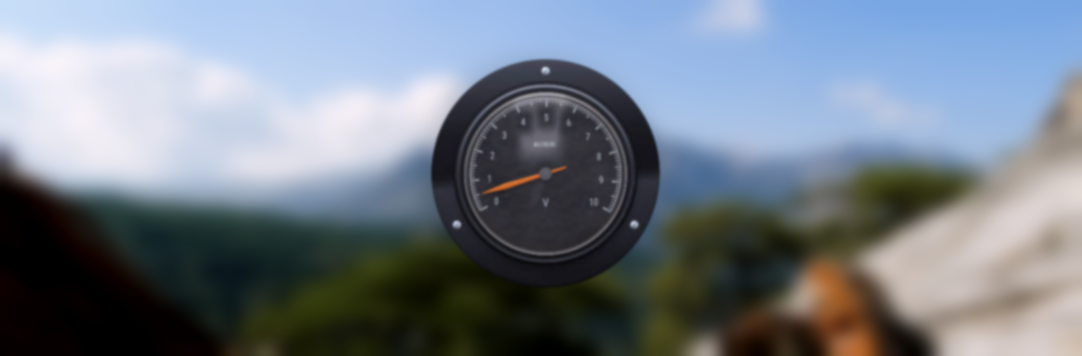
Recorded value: 0.5 V
